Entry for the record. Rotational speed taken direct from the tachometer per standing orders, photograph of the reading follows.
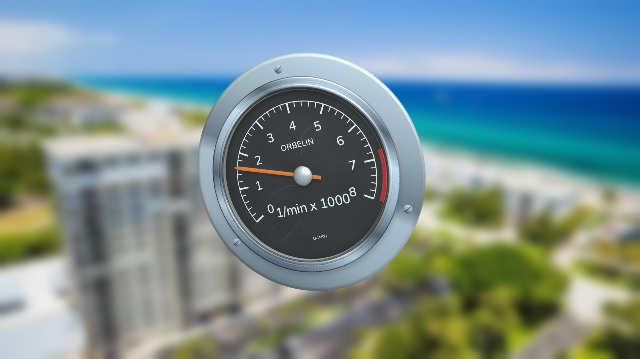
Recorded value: 1600 rpm
